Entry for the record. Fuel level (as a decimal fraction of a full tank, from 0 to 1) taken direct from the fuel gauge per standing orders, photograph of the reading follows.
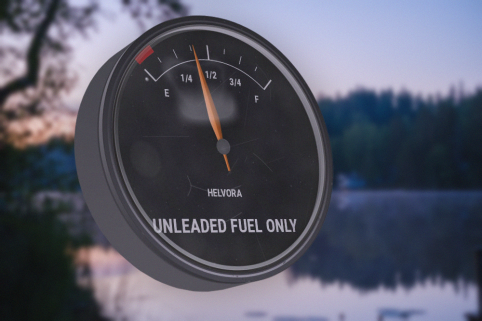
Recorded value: 0.375
